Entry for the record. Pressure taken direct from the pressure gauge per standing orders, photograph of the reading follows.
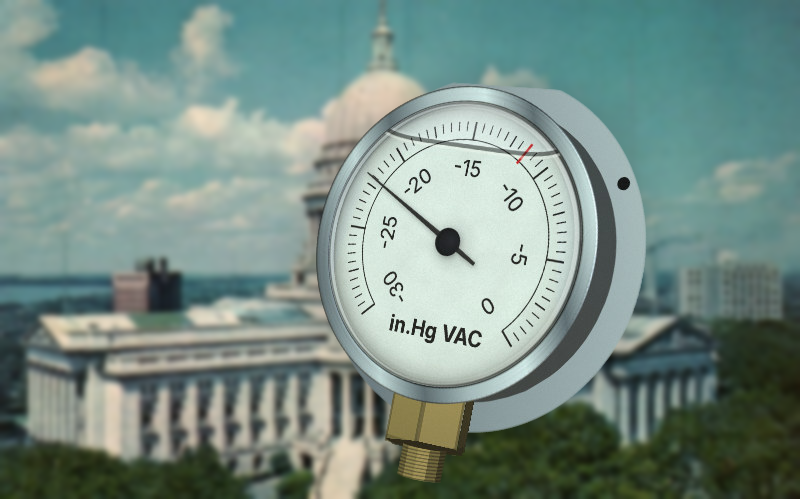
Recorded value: -22 inHg
